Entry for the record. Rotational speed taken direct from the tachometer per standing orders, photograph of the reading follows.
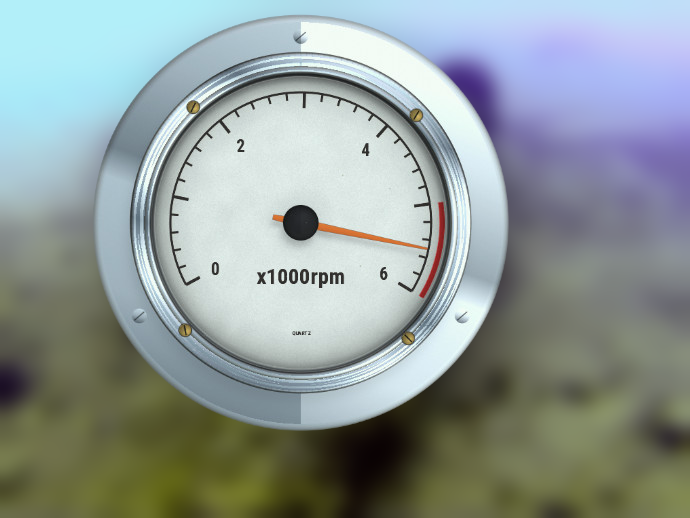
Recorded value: 5500 rpm
